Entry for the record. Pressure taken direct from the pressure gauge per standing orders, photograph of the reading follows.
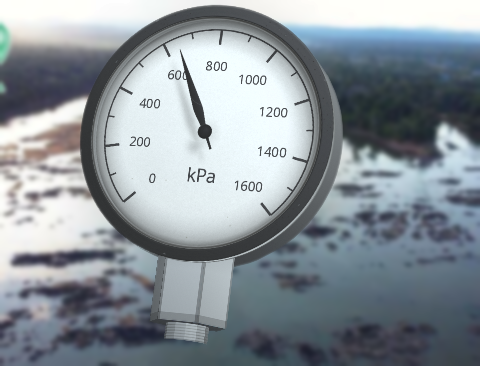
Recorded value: 650 kPa
